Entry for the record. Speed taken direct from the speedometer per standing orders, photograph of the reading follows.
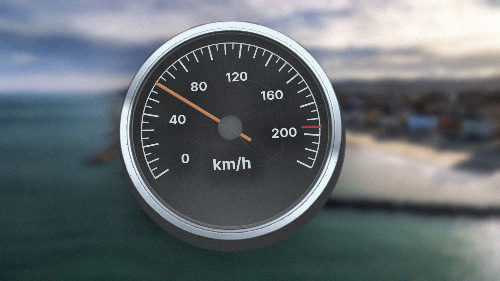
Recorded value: 60 km/h
